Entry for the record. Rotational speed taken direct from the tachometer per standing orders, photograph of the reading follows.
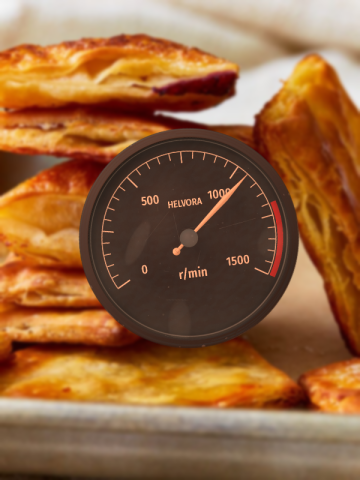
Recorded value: 1050 rpm
